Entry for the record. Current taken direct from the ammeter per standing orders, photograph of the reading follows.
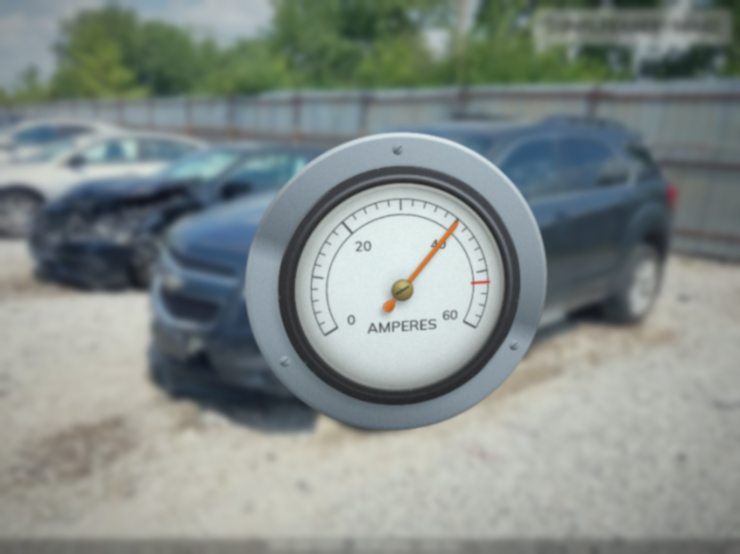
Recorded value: 40 A
